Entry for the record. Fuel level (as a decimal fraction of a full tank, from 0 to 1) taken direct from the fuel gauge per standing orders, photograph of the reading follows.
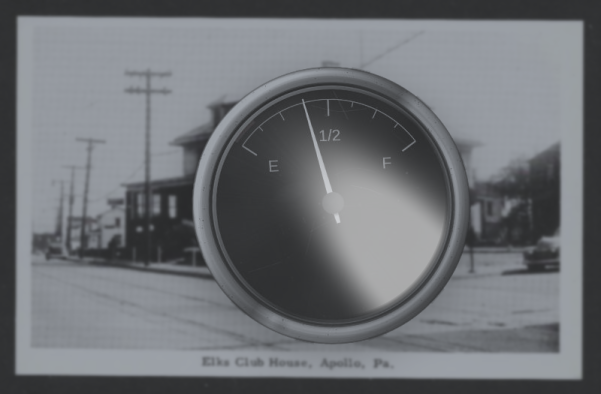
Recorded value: 0.375
